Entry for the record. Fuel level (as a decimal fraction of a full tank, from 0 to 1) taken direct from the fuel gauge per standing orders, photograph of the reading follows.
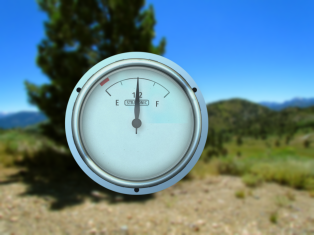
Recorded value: 0.5
